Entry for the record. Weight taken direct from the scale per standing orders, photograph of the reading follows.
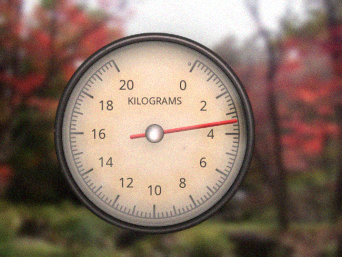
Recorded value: 3.4 kg
